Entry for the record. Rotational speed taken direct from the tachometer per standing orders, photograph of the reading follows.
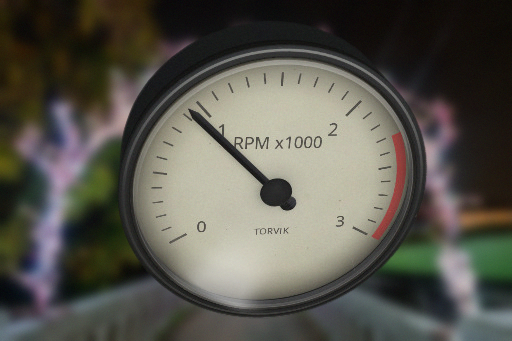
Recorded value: 950 rpm
